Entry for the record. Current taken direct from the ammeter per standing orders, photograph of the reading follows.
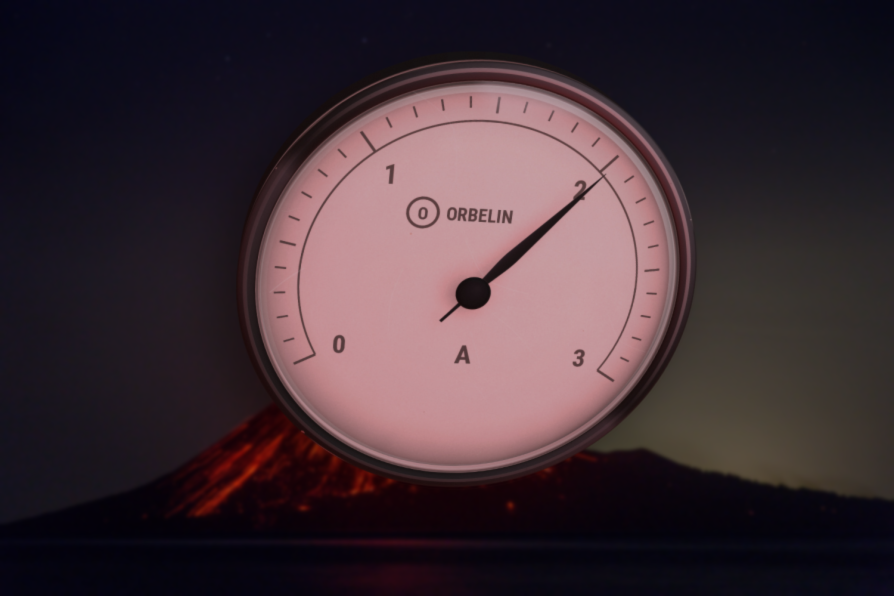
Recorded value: 2 A
